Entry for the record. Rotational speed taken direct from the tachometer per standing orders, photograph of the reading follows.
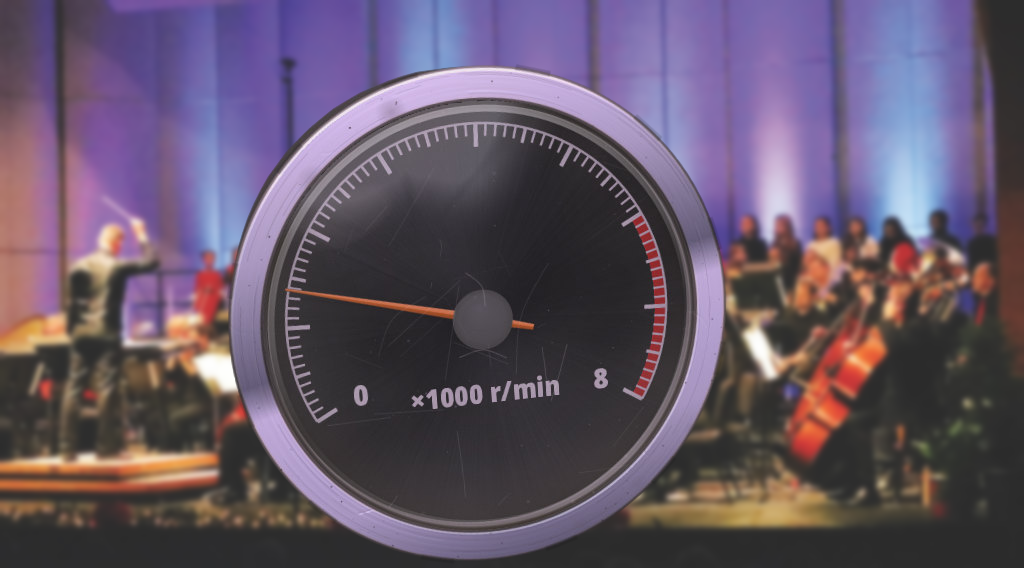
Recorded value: 1400 rpm
